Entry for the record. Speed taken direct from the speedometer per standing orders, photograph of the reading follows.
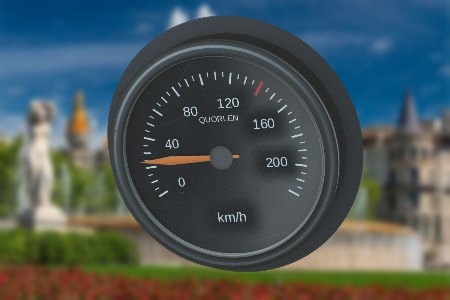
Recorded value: 25 km/h
